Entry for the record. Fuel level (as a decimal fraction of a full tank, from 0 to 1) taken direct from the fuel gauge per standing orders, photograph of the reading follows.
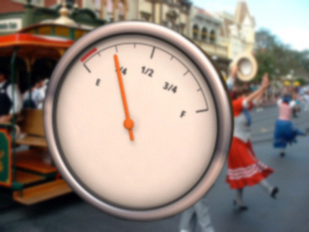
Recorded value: 0.25
